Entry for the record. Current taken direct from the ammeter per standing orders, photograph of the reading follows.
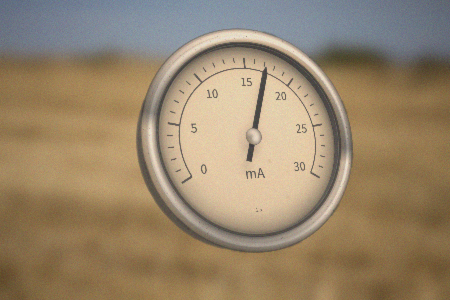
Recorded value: 17 mA
